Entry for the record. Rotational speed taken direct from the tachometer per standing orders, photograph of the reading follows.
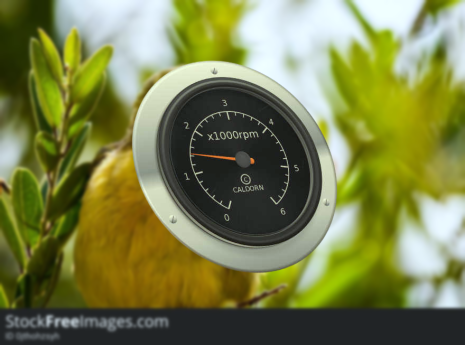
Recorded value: 1400 rpm
